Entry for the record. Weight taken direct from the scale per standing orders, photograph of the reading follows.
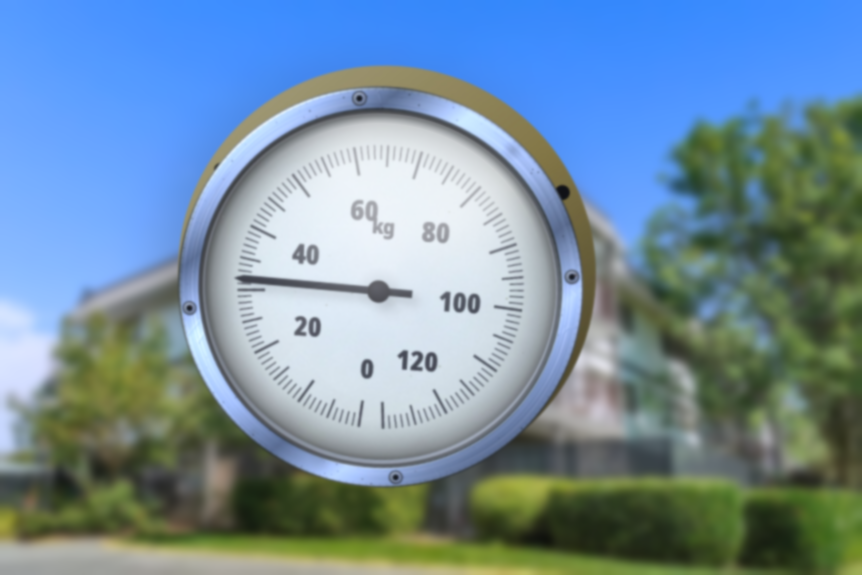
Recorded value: 32 kg
